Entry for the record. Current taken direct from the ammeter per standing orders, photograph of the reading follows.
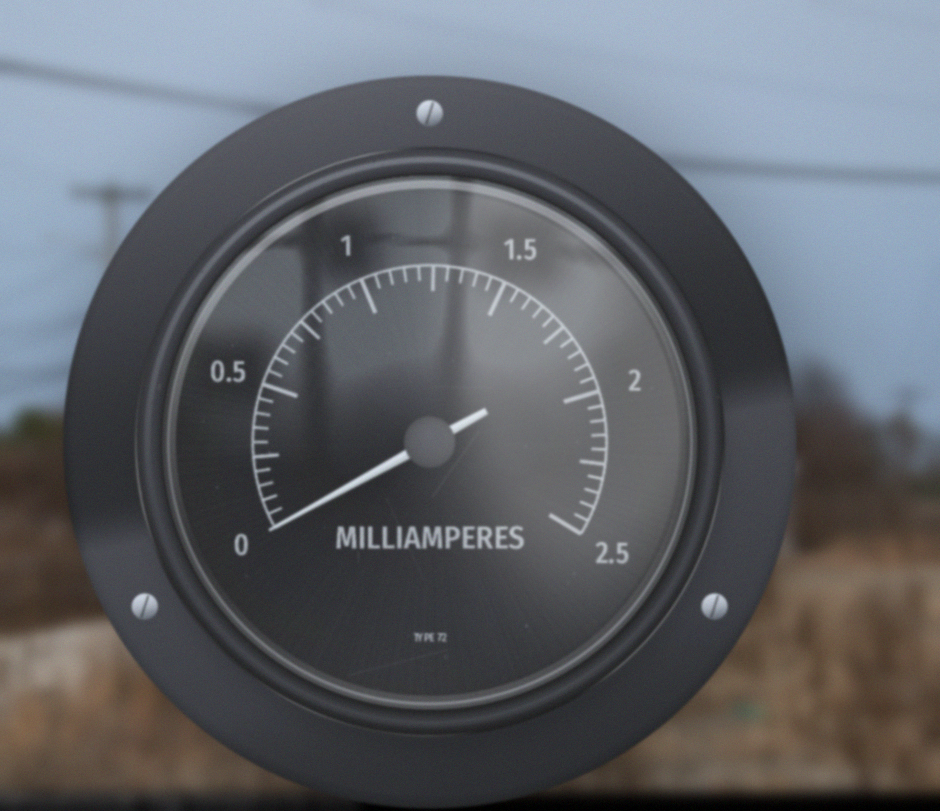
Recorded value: 0 mA
